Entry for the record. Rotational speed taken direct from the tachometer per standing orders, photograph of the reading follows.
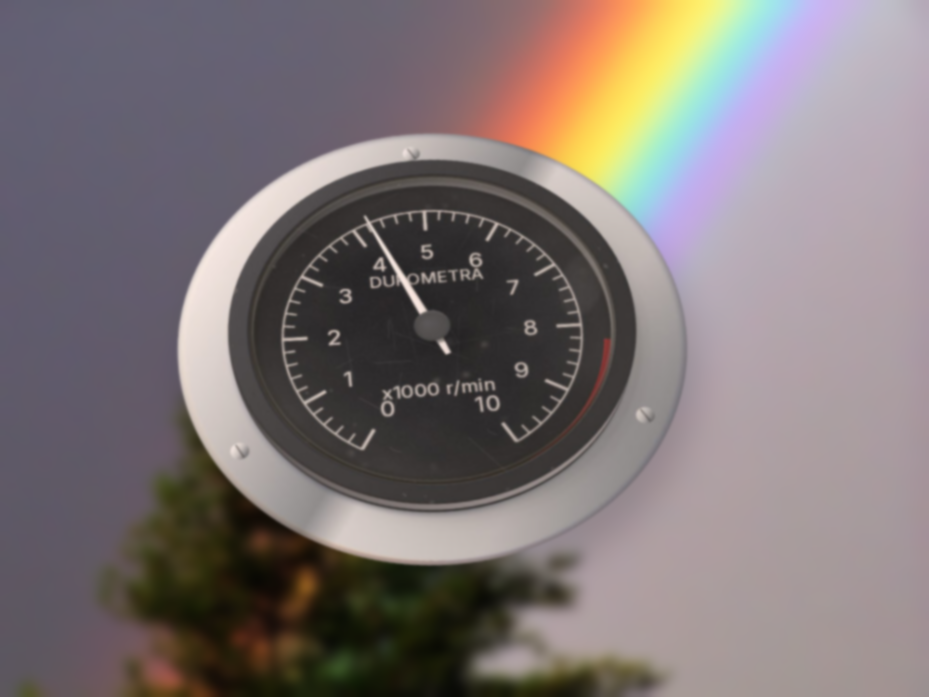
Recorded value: 4200 rpm
